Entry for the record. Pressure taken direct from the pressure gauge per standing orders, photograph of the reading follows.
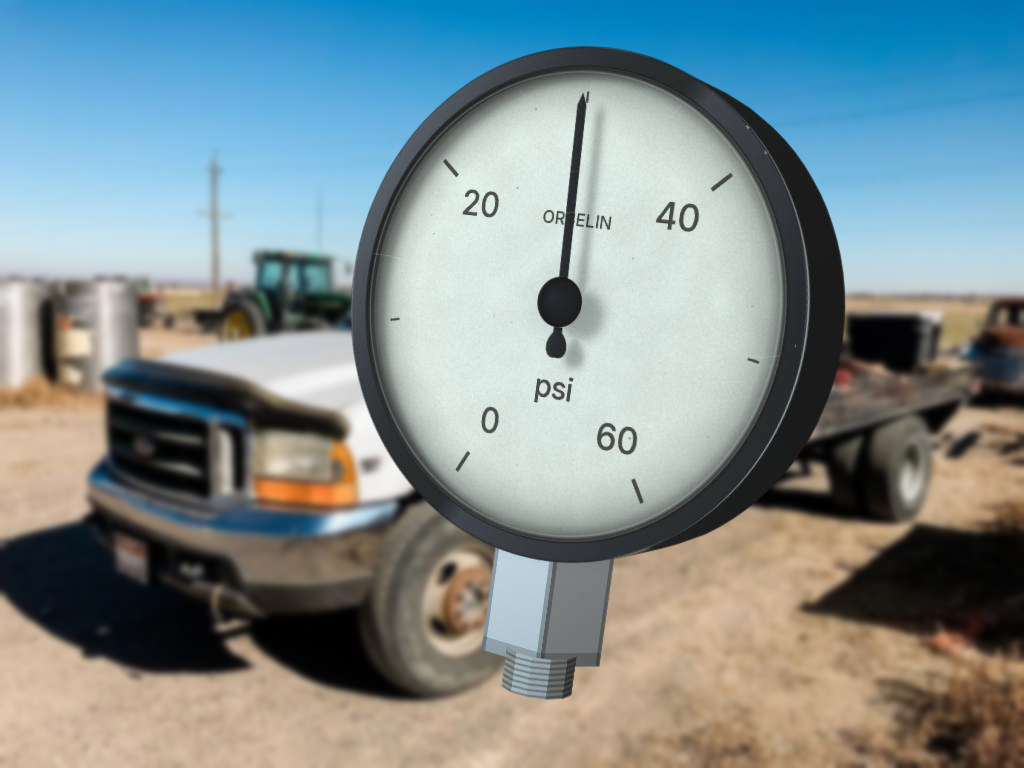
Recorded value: 30 psi
